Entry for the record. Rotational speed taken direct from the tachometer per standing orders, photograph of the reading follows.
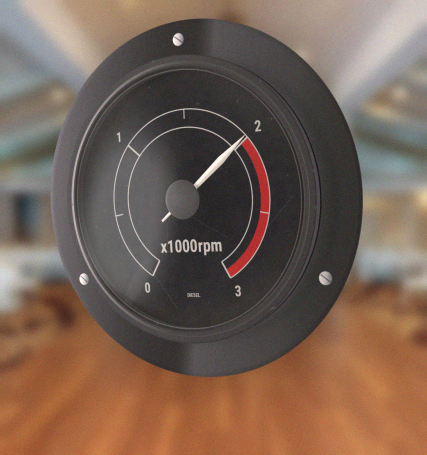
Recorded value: 2000 rpm
